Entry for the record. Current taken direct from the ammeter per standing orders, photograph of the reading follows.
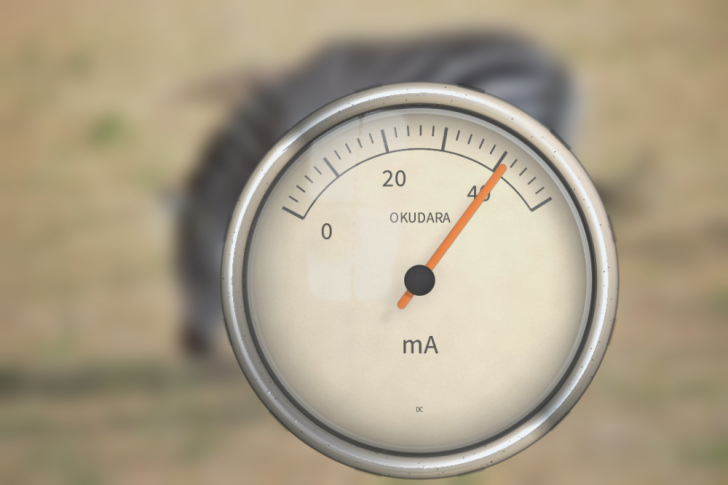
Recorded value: 41 mA
